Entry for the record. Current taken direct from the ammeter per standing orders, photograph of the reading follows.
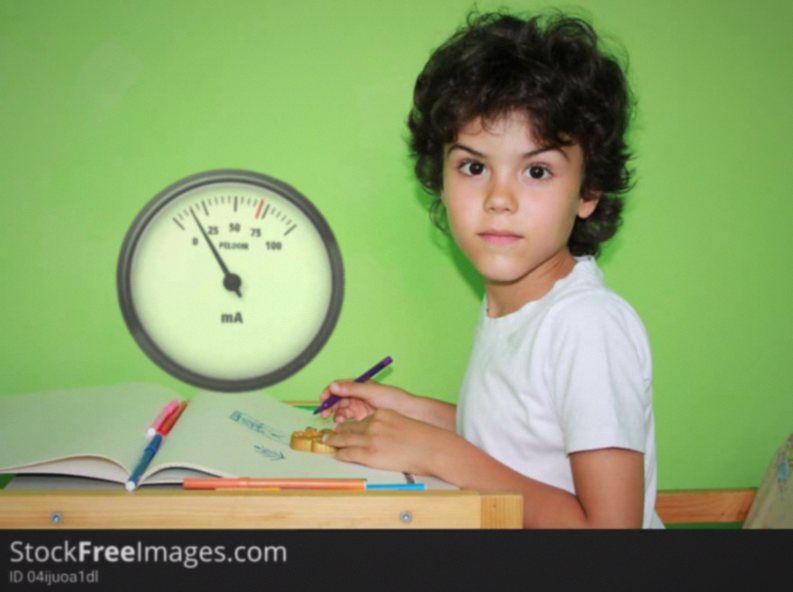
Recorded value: 15 mA
